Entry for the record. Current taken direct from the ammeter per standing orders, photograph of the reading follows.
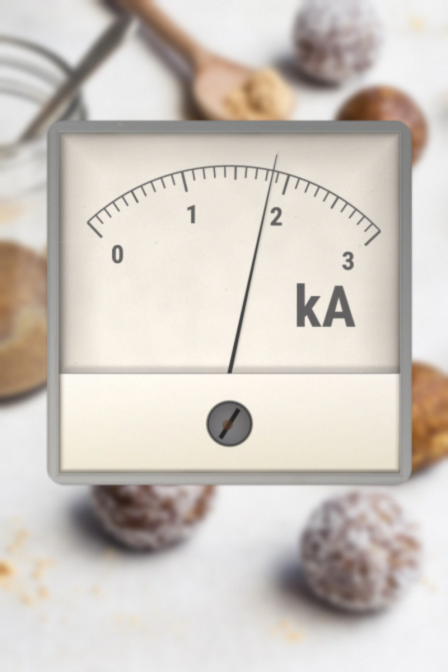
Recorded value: 1.85 kA
